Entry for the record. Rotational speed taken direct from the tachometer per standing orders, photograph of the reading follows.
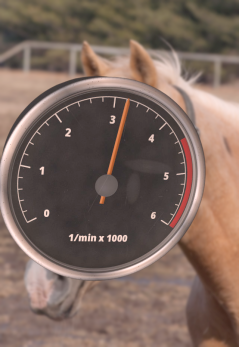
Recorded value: 3200 rpm
